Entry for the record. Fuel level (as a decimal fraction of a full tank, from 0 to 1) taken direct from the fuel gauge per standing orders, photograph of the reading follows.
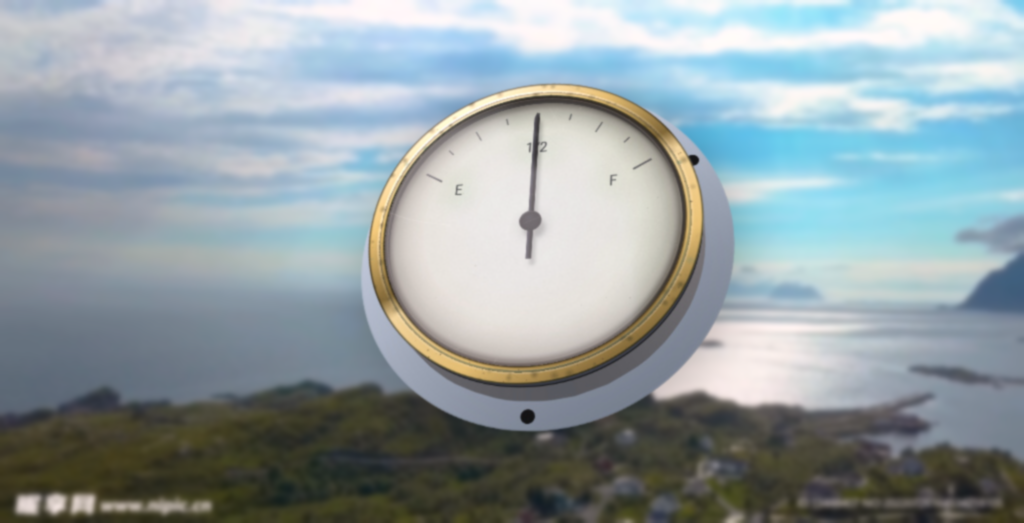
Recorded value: 0.5
